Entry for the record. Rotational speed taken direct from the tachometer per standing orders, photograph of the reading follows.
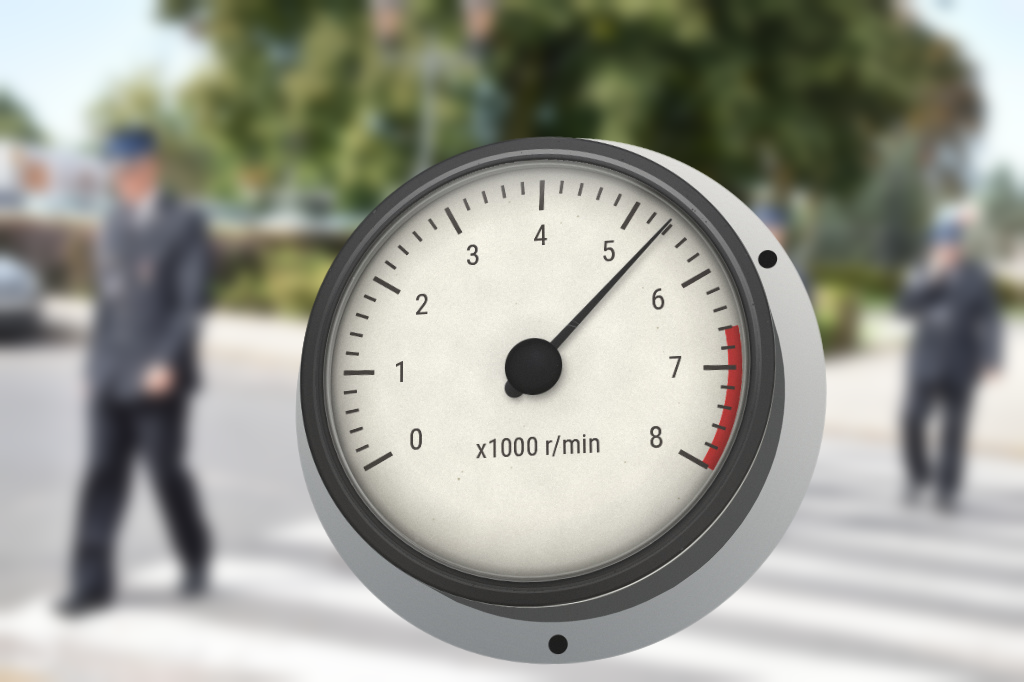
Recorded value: 5400 rpm
